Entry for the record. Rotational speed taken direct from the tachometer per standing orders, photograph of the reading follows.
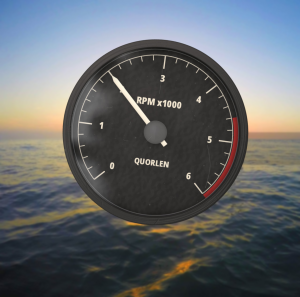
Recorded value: 2000 rpm
